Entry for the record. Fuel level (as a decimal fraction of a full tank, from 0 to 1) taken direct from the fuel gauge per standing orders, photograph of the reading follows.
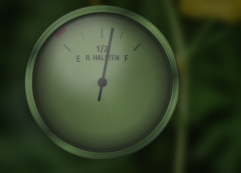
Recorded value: 0.625
